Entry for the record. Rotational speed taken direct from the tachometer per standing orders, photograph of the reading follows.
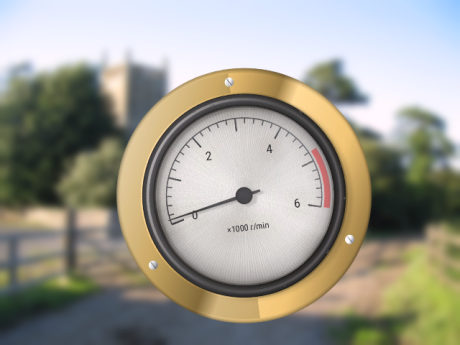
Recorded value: 100 rpm
